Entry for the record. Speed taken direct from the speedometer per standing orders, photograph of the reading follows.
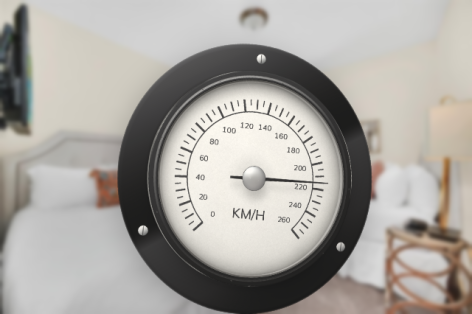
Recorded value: 215 km/h
